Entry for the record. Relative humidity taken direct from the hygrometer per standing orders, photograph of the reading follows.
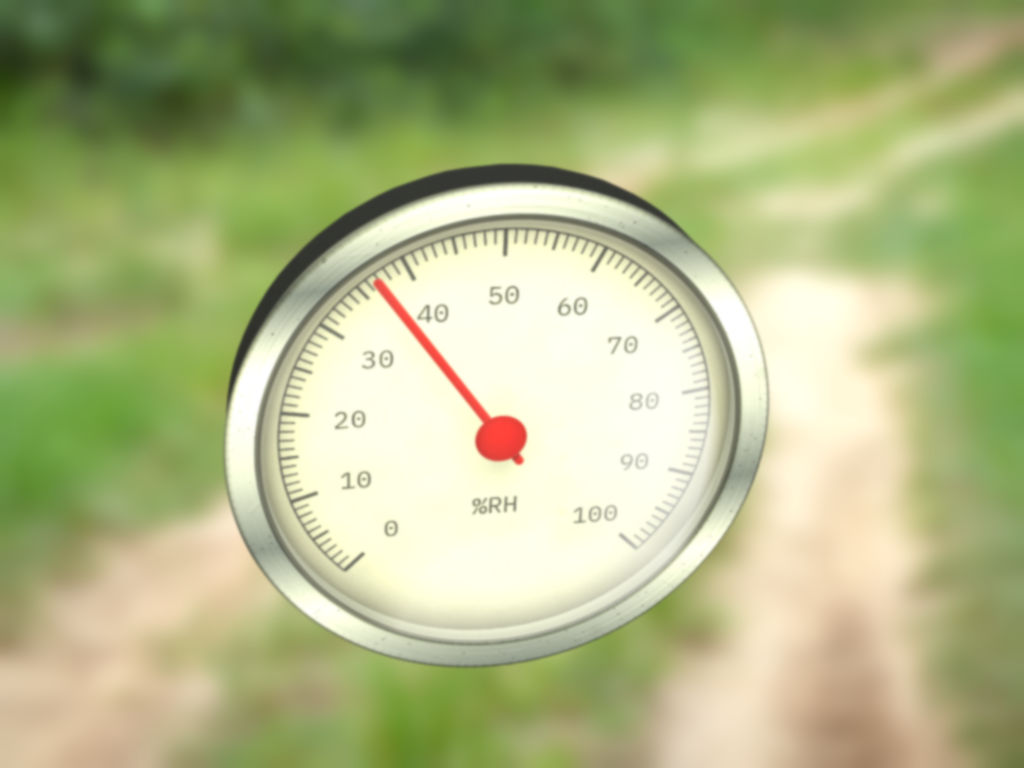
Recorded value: 37 %
